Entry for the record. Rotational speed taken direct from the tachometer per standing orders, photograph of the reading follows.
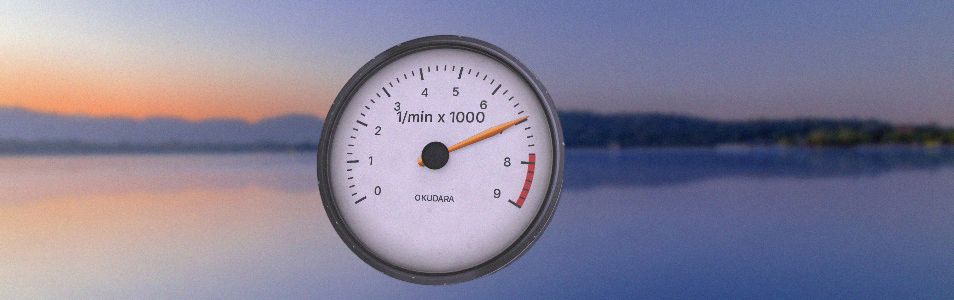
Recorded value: 7000 rpm
